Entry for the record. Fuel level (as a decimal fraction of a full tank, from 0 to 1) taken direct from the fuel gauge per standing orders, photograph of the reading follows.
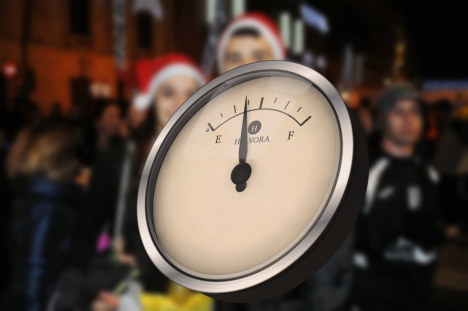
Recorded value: 0.375
